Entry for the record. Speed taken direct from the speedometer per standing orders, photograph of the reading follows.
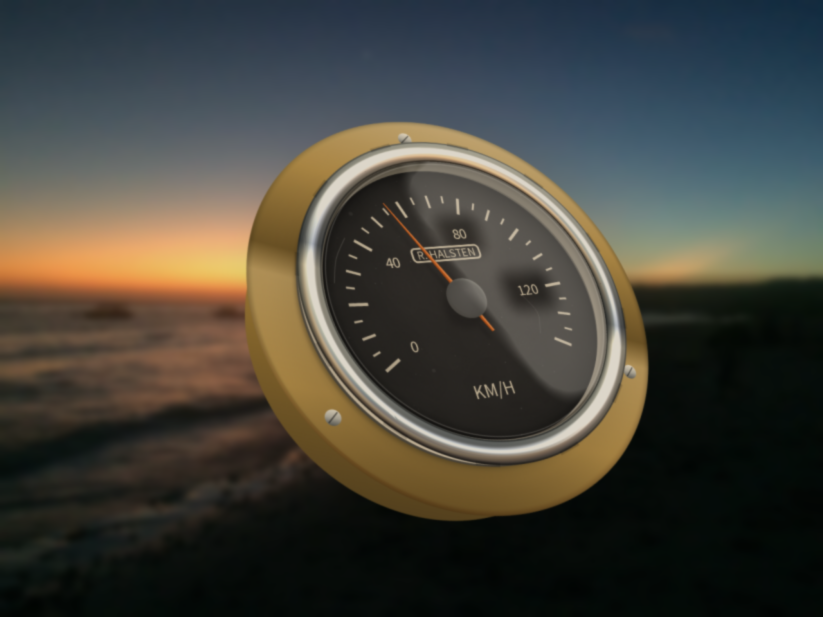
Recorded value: 55 km/h
